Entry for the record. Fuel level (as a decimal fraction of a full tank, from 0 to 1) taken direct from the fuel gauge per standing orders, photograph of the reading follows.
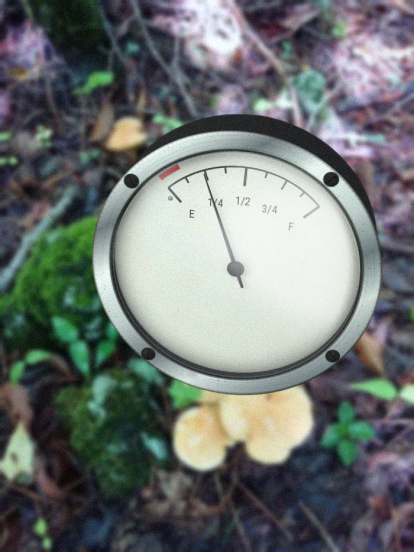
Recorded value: 0.25
